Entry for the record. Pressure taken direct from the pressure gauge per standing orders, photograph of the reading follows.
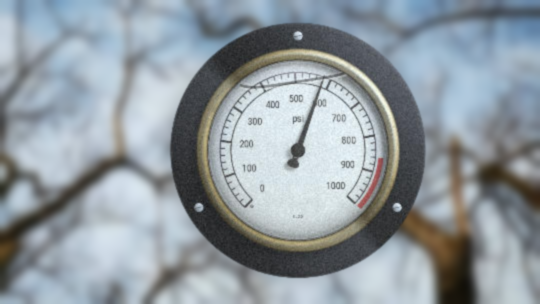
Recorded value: 580 psi
